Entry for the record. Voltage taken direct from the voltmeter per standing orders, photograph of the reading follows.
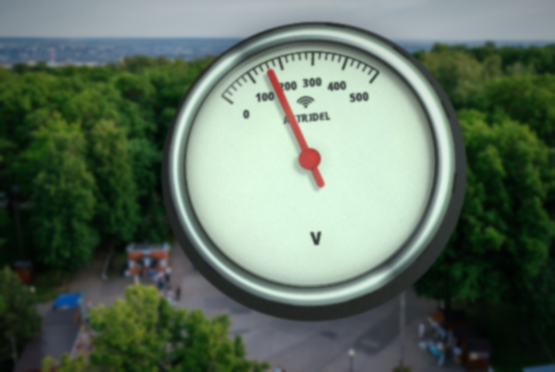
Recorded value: 160 V
